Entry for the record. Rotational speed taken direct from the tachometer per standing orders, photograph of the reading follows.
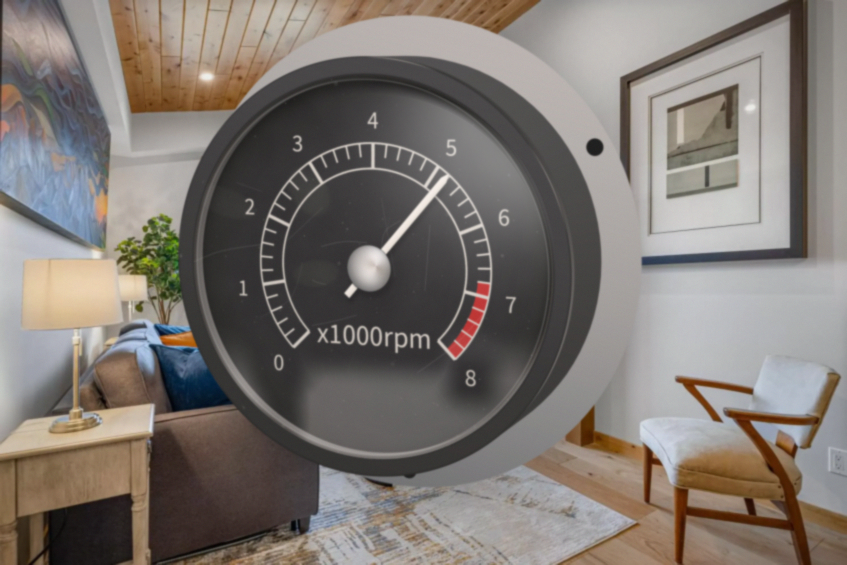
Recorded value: 5200 rpm
